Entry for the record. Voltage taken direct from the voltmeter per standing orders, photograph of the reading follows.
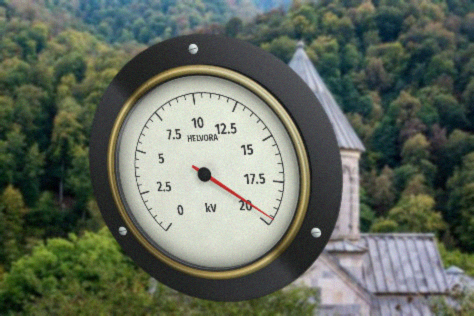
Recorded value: 19.5 kV
